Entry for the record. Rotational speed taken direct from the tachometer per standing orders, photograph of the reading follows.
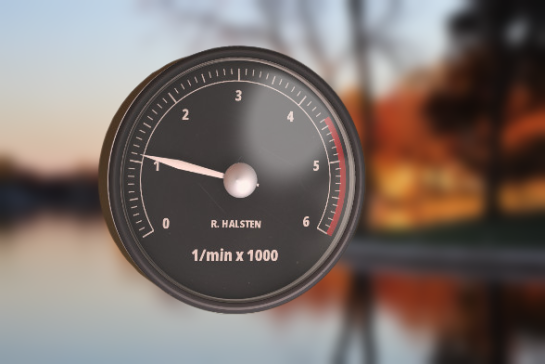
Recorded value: 1100 rpm
